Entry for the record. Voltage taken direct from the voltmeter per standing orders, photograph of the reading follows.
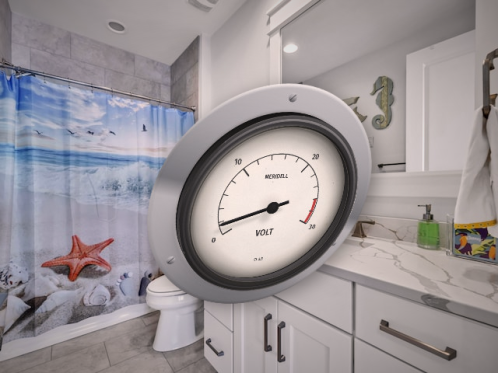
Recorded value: 2 V
